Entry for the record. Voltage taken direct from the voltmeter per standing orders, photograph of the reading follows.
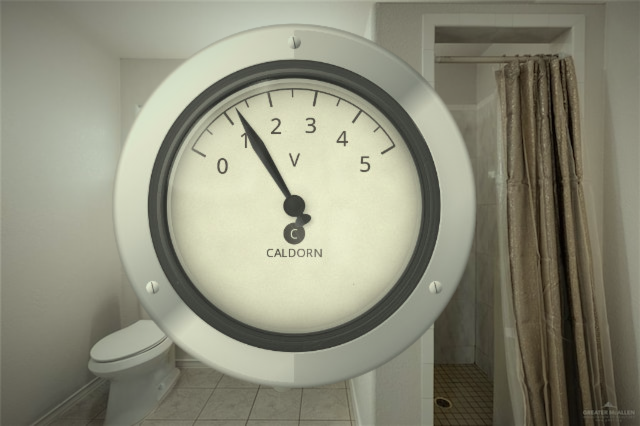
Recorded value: 1.25 V
